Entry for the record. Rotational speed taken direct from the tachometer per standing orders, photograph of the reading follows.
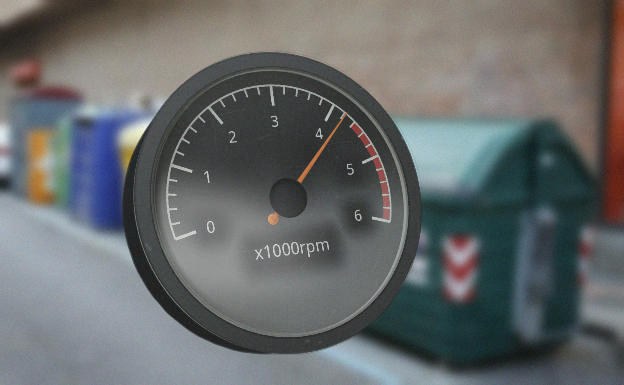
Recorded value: 4200 rpm
